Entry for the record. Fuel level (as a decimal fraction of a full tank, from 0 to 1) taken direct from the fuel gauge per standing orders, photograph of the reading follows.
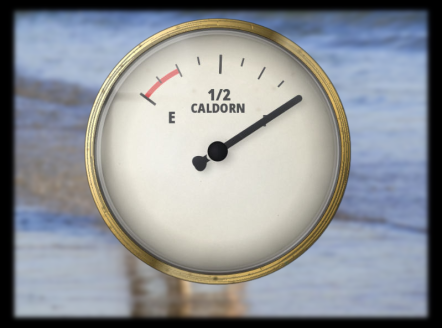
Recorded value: 1
